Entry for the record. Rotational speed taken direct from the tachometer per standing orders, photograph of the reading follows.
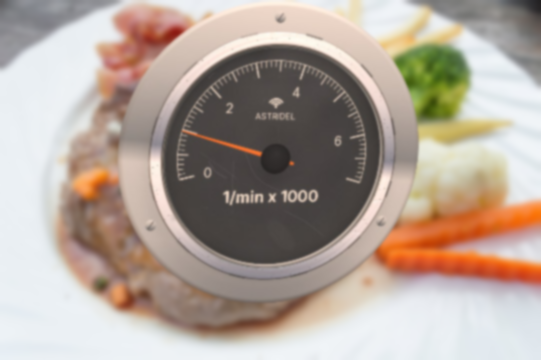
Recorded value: 1000 rpm
